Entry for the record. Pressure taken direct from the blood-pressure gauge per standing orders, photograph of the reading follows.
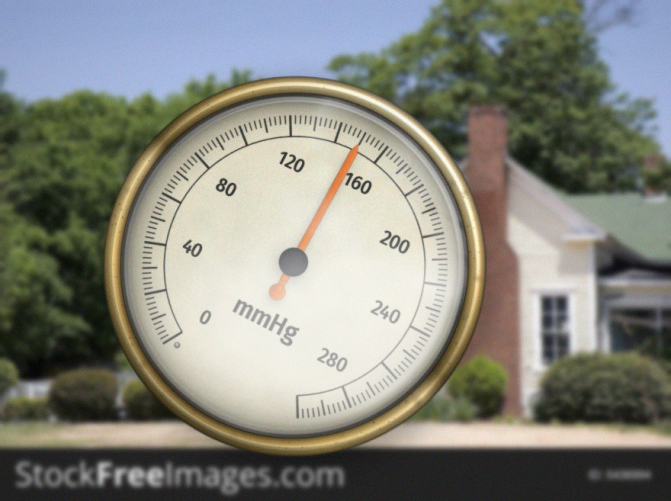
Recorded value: 150 mmHg
